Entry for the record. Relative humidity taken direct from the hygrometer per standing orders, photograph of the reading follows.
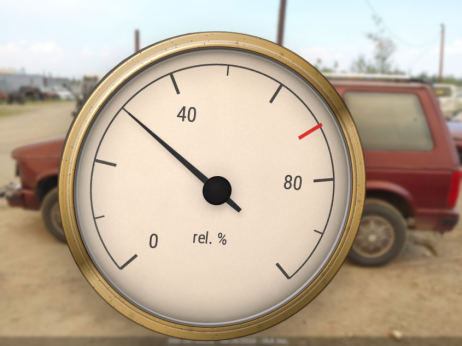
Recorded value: 30 %
